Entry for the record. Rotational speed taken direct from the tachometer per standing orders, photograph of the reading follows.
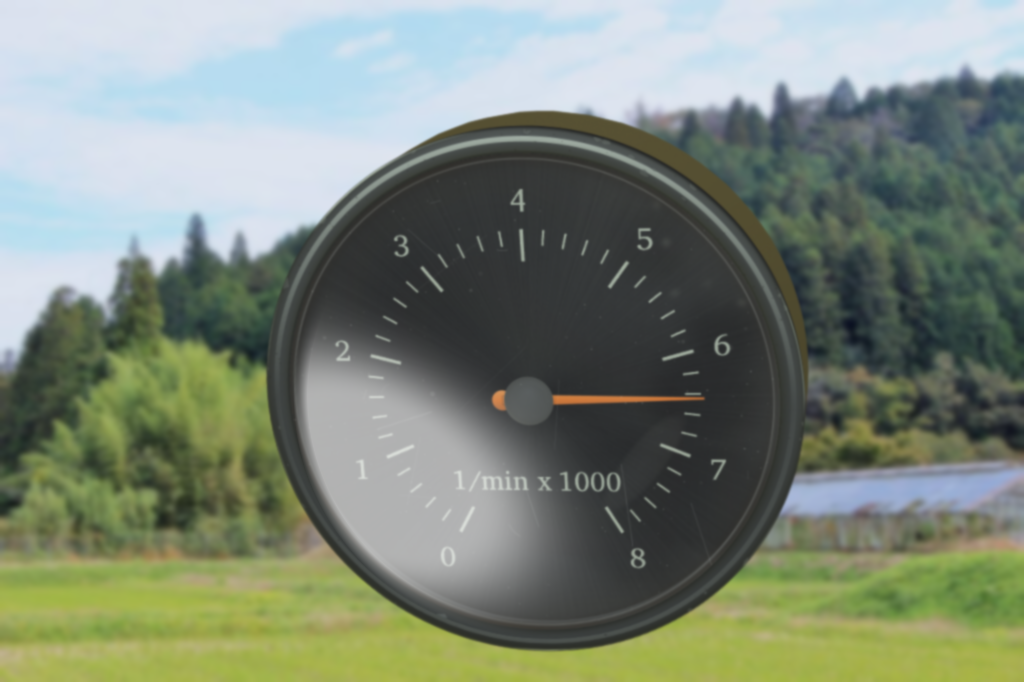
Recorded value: 6400 rpm
